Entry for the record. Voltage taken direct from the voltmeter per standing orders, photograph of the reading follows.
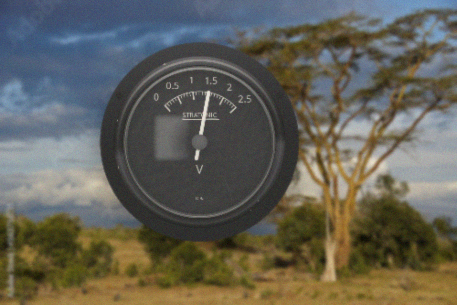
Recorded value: 1.5 V
